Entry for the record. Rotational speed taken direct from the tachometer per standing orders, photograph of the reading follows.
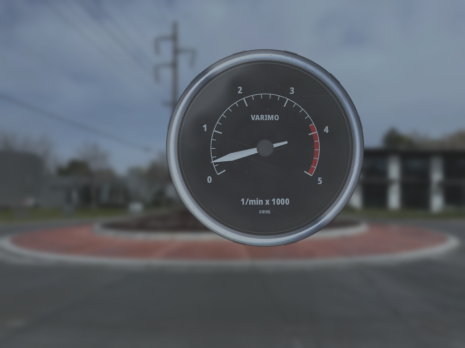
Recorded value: 300 rpm
